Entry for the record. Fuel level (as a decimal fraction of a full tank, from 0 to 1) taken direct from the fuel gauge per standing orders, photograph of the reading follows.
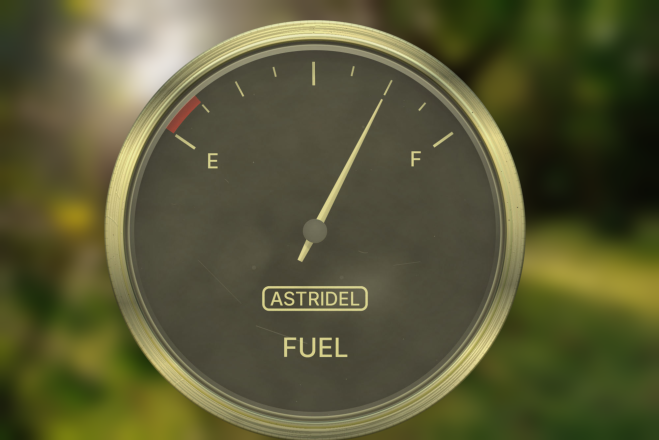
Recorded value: 0.75
